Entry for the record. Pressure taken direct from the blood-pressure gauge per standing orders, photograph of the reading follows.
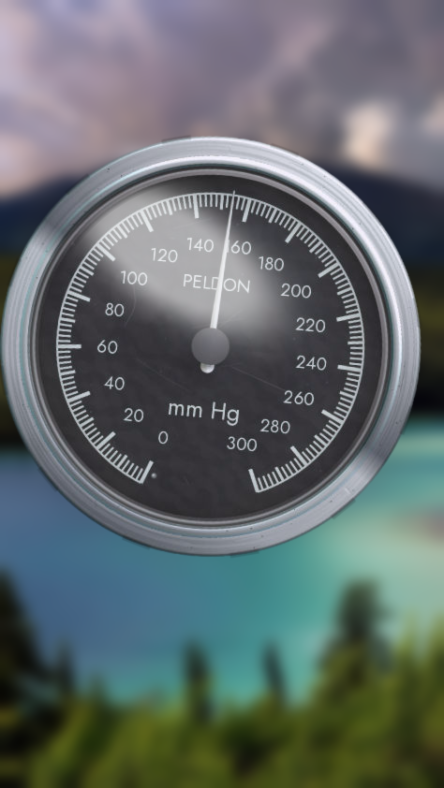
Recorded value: 154 mmHg
